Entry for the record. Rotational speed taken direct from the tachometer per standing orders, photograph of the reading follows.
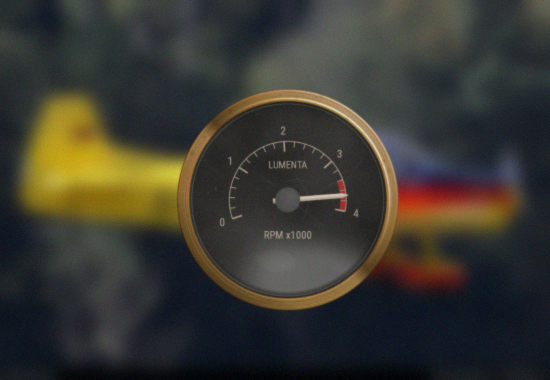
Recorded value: 3700 rpm
